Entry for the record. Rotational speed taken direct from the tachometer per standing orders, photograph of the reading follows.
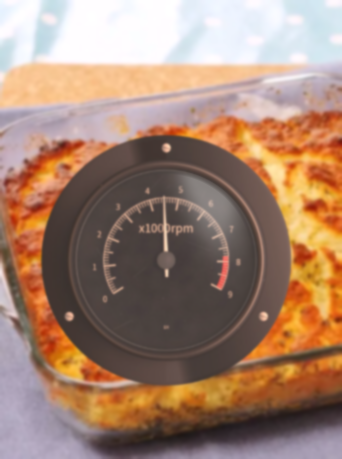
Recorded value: 4500 rpm
